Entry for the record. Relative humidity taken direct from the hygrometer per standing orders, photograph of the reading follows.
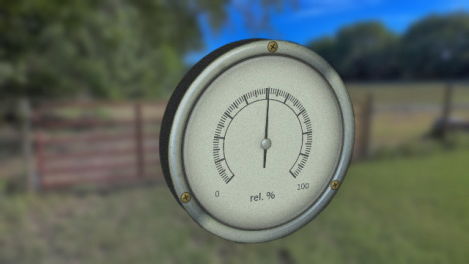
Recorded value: 50 %
